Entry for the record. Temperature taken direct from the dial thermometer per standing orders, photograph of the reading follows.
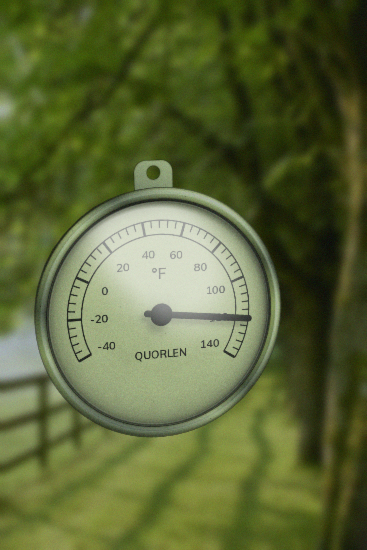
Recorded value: 120 °F
